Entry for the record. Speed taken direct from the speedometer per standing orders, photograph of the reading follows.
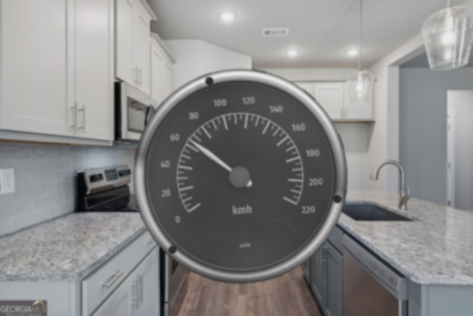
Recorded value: 65 km/h
